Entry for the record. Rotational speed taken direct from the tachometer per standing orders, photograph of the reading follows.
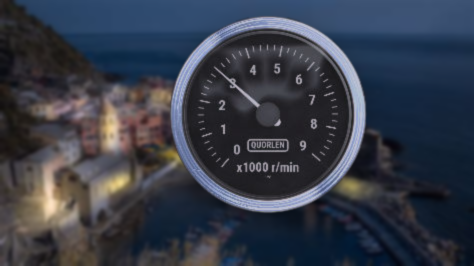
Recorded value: 3000 rpm
